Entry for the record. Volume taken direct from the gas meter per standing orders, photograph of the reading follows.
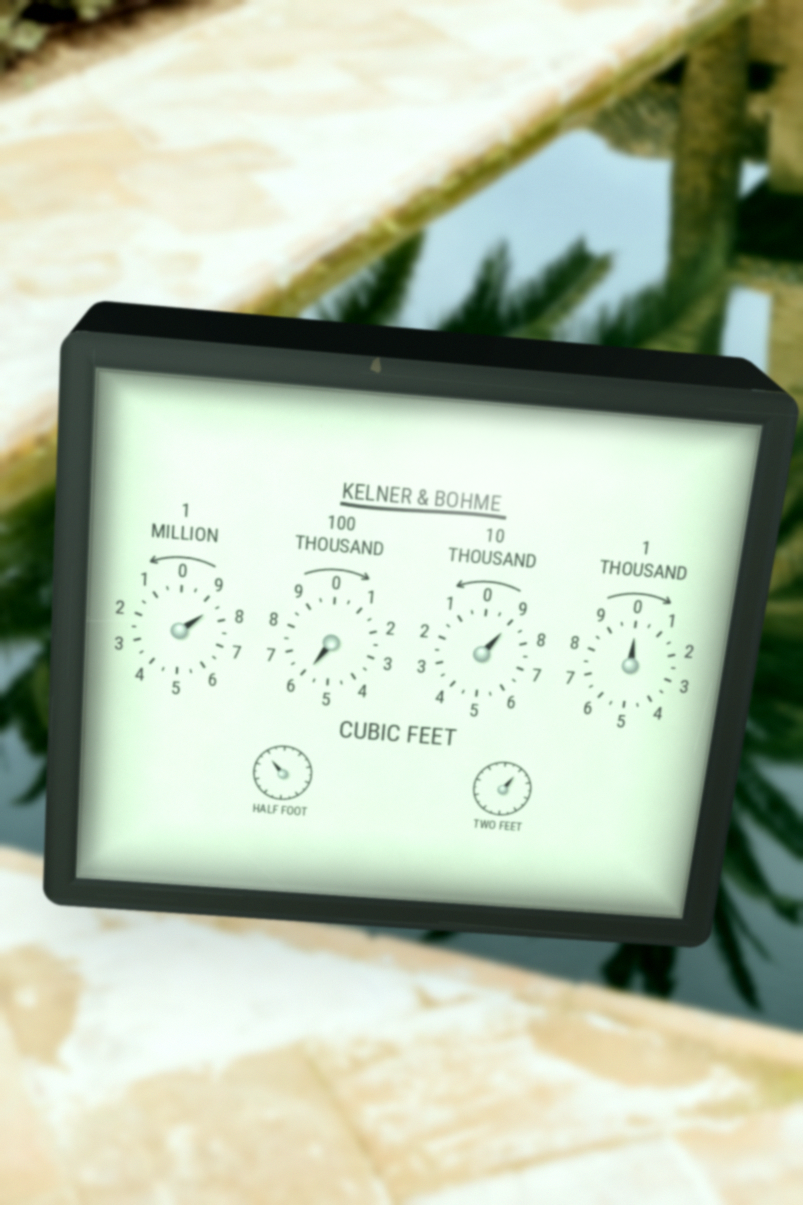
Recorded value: 859000 ft³
